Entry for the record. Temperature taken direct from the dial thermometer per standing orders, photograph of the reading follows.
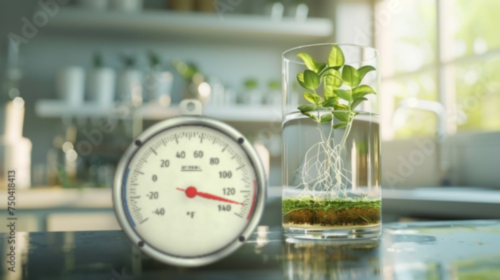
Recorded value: 130 °F
